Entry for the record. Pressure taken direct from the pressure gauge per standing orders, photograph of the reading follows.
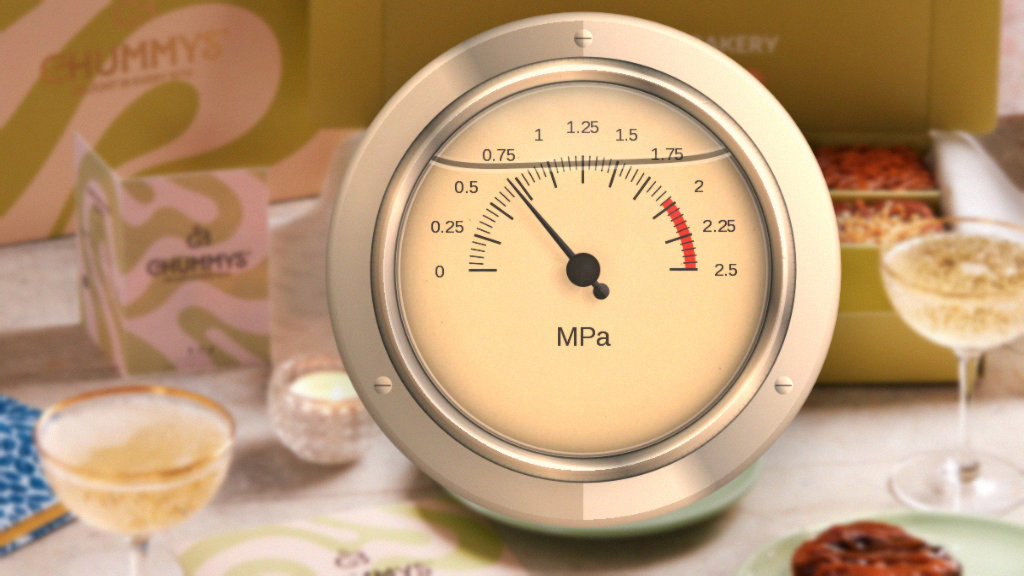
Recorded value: 0.7 MPa
